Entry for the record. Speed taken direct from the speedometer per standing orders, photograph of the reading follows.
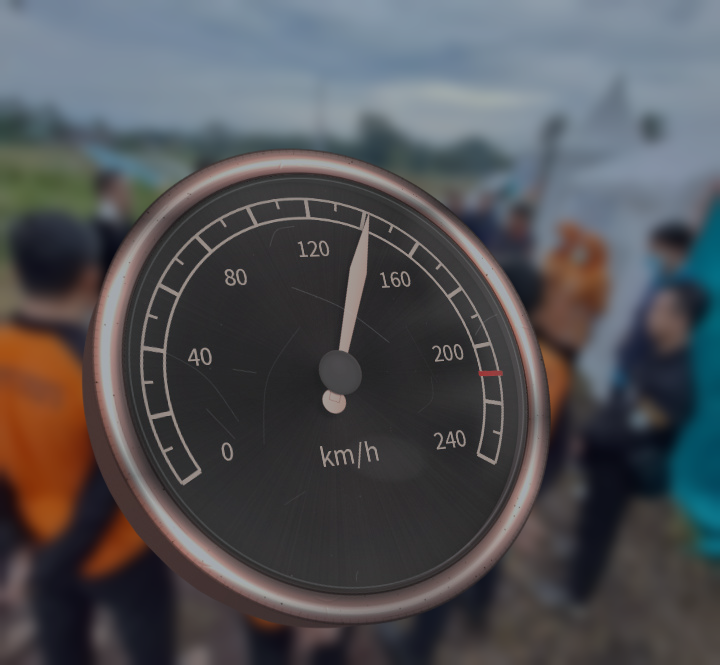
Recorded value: 140 km/h
